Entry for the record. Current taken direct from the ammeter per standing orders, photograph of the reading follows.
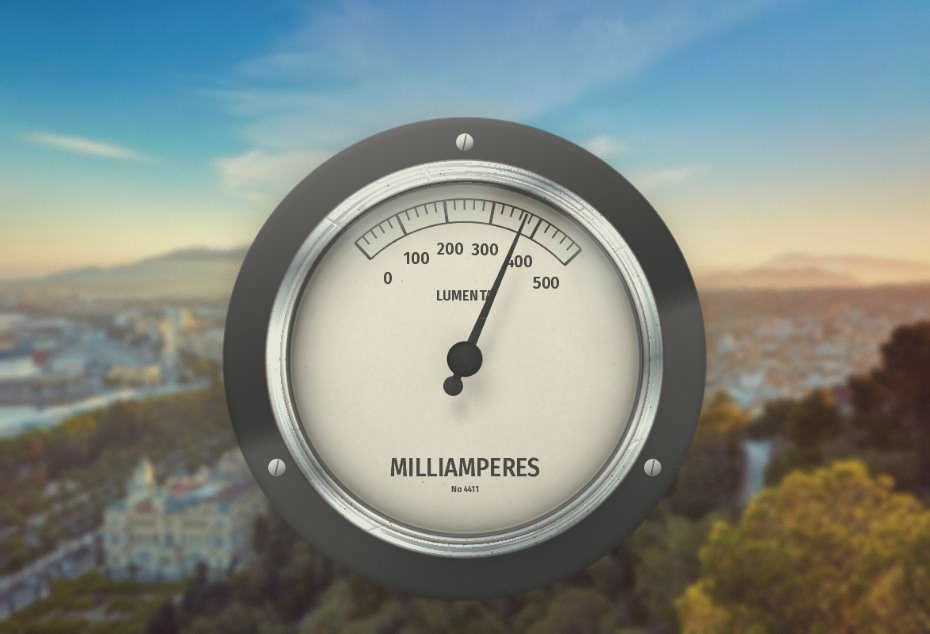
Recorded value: 370 mA
